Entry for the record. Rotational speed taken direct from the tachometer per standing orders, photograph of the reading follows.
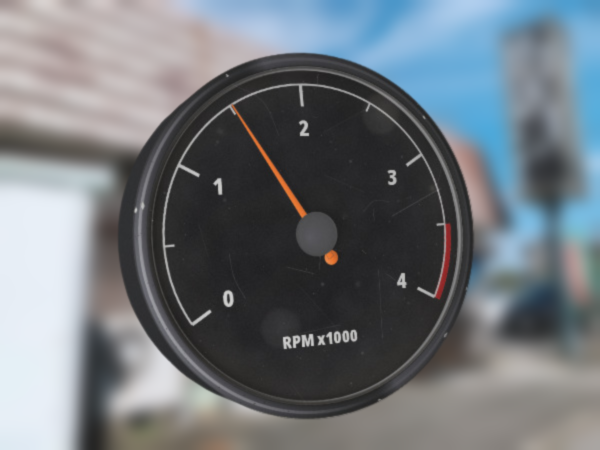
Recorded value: 1500 rpm
